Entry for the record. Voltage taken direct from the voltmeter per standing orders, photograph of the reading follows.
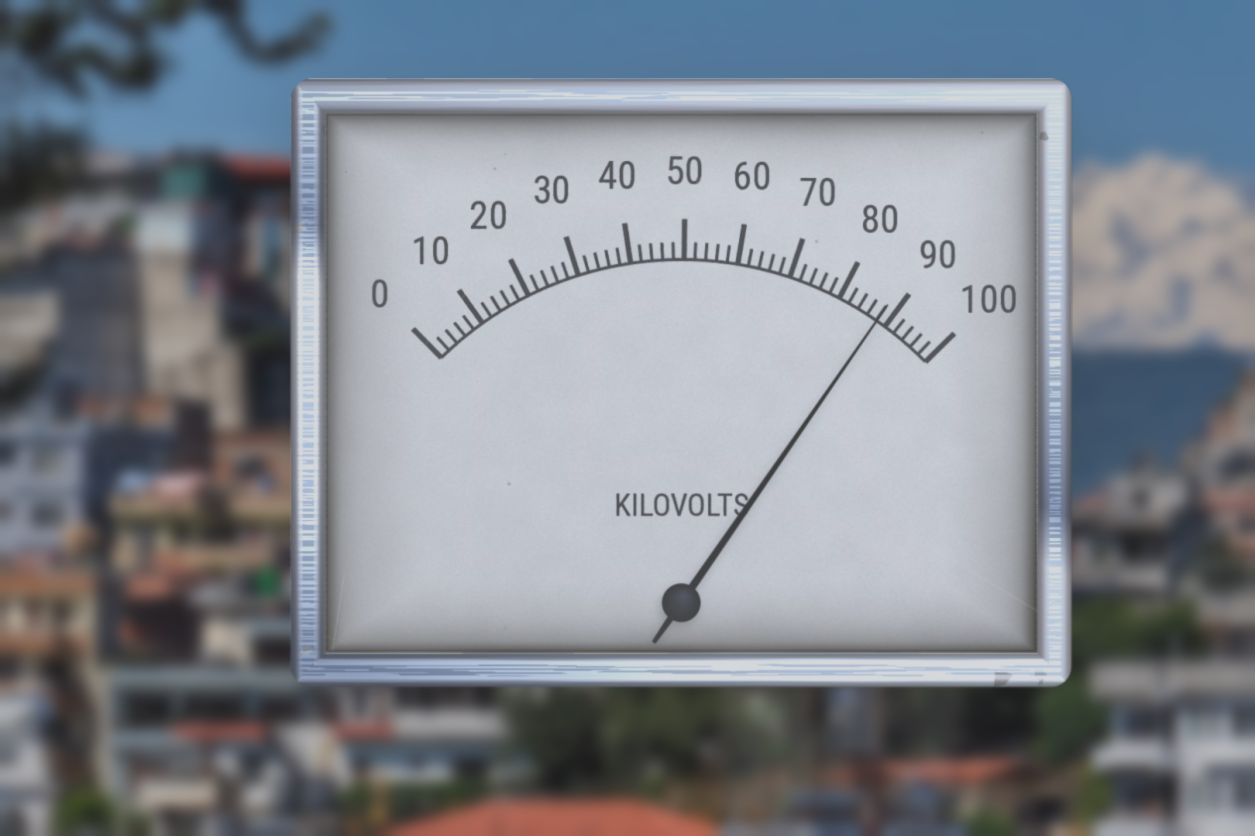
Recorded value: 88 kV
